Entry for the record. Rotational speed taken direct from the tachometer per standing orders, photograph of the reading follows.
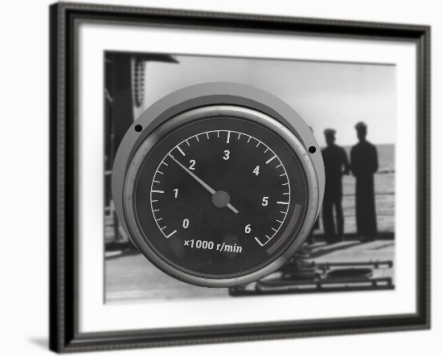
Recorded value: 1800 rpm
